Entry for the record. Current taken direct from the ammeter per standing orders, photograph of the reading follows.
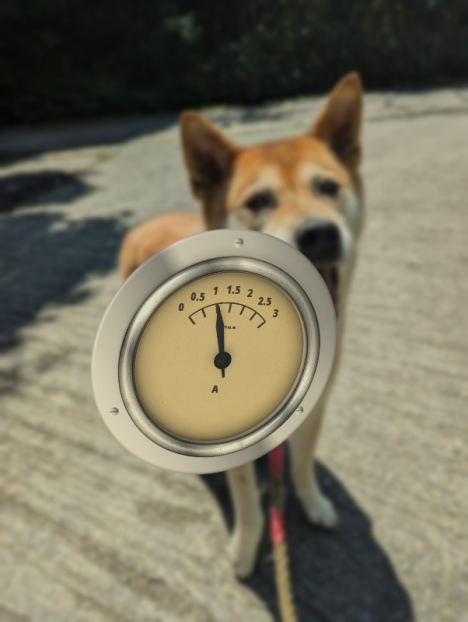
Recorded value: 1 A
